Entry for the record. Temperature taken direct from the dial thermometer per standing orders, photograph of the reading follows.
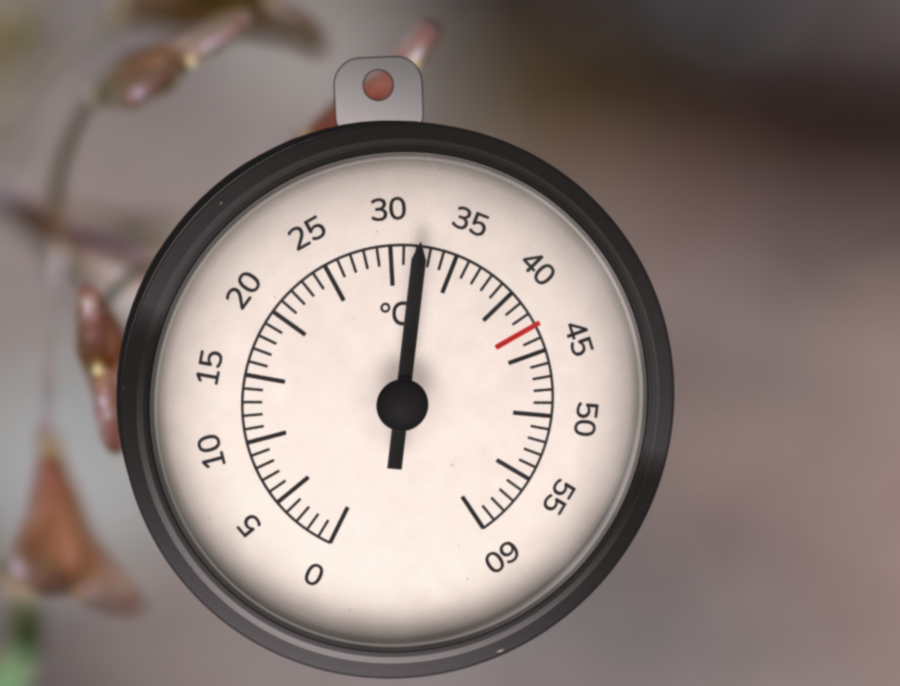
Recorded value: 32 °C
